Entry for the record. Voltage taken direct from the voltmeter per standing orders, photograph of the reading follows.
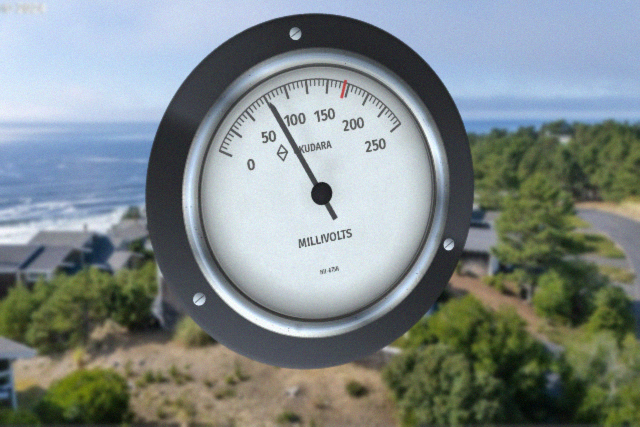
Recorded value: 75 mV
